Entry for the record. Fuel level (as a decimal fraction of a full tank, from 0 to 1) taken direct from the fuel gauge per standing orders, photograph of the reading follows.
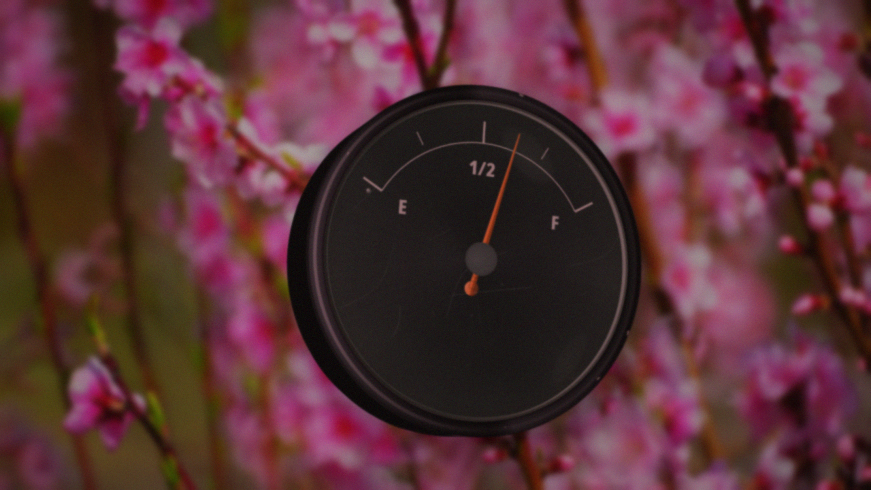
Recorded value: 0.625
